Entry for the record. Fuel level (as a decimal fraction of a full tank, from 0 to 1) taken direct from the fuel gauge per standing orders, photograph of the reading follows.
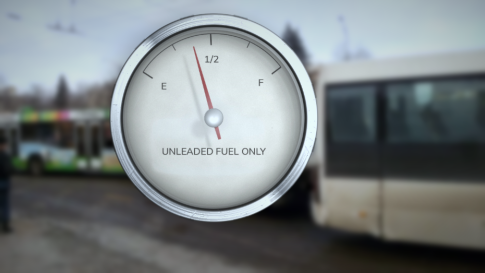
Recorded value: 0.375
